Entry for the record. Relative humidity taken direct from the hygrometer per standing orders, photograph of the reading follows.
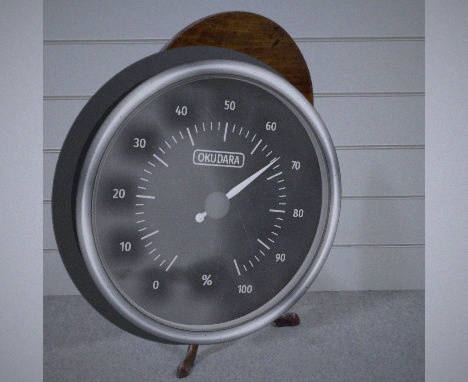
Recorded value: 66 %
